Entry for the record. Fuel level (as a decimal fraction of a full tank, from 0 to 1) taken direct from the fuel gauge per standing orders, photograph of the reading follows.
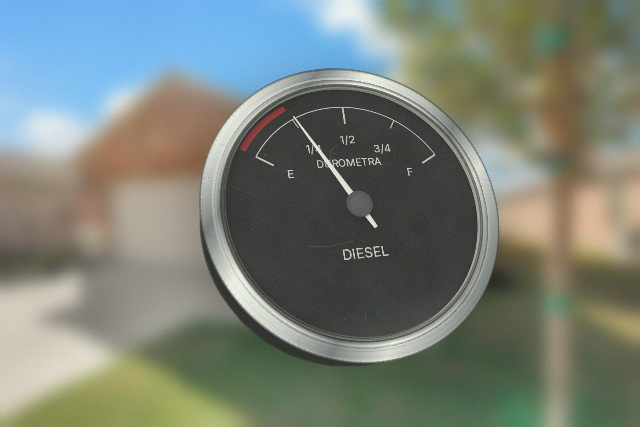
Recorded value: 0.25
